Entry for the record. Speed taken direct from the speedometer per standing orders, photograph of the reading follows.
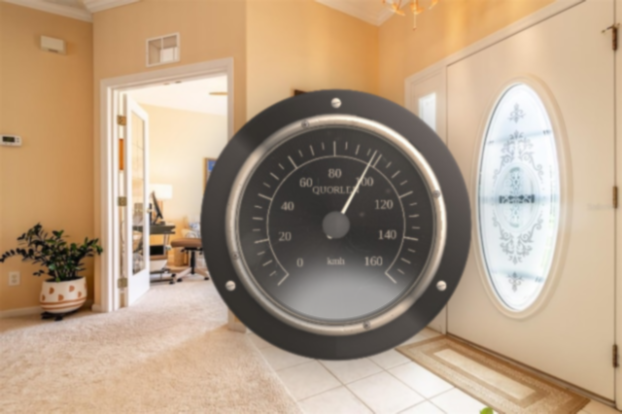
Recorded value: 97.5 km/h
